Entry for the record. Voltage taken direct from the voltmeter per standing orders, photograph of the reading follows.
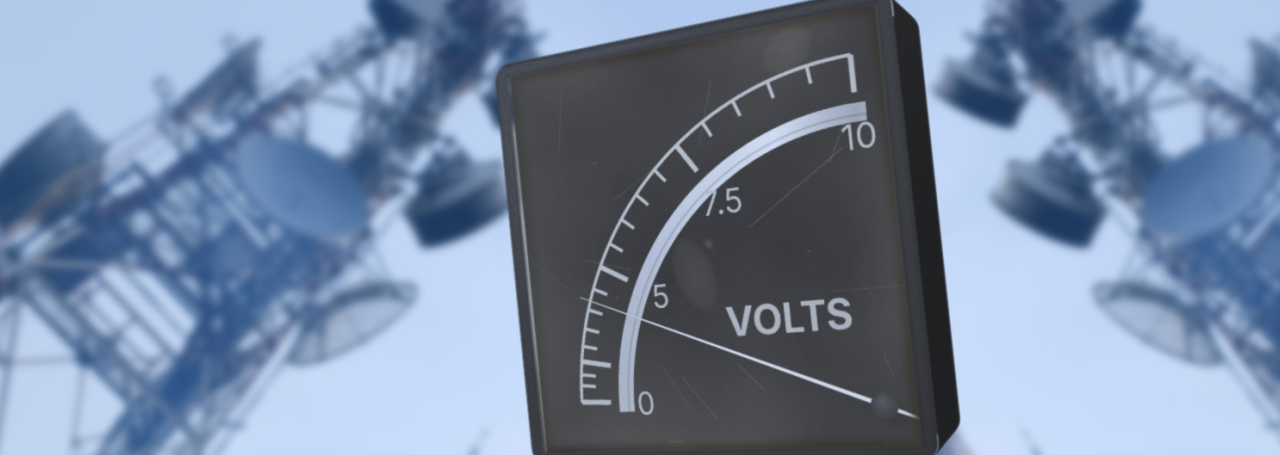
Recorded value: 4.25 V
